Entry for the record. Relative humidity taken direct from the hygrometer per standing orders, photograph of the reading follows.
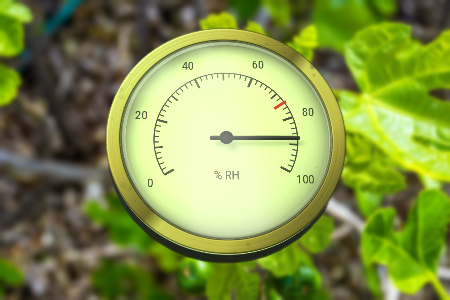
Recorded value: 88 %
